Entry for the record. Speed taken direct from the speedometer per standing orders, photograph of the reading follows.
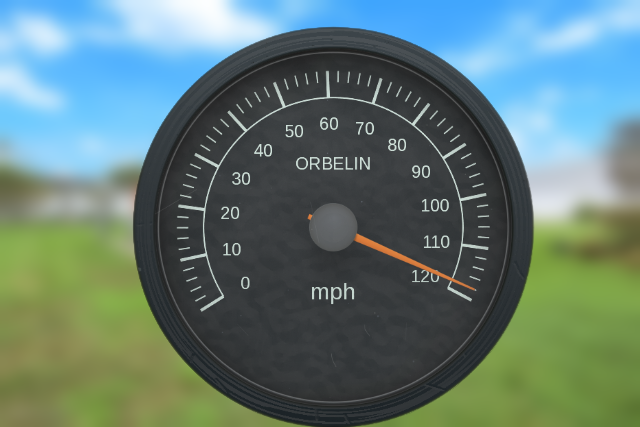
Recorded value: 118 mph
